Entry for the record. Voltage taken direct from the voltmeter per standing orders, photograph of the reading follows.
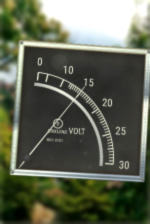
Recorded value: 15 V
